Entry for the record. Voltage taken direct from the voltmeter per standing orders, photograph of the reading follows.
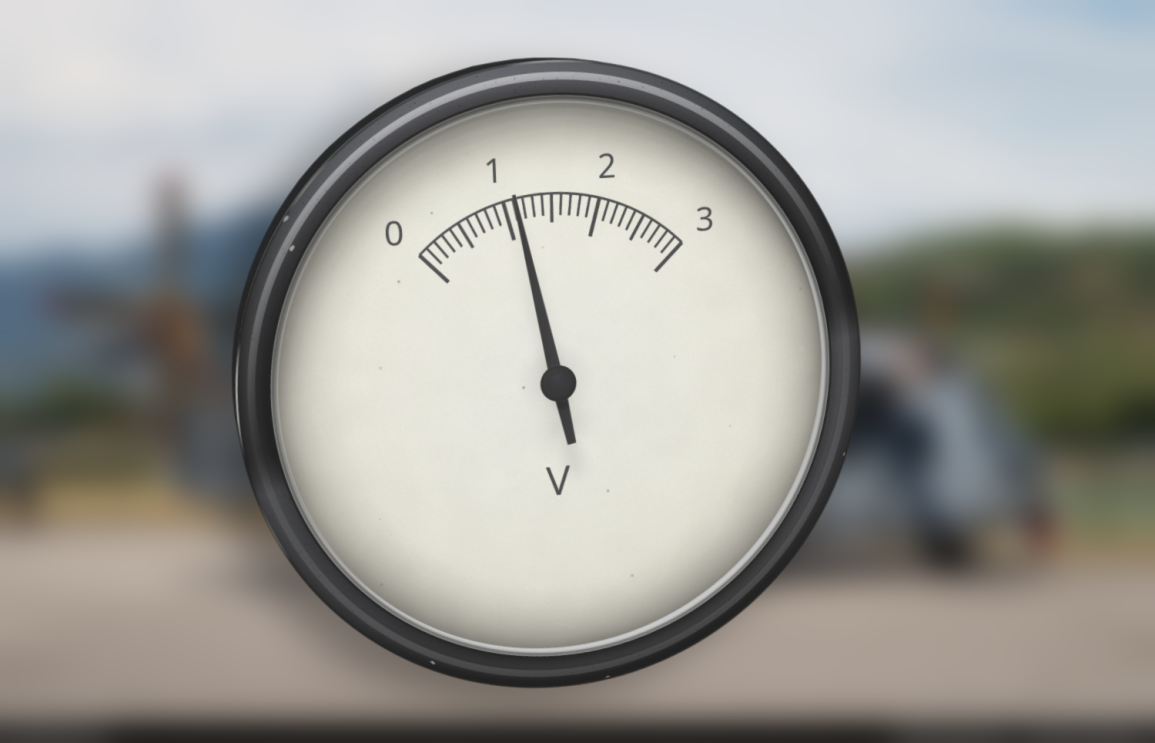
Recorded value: 1.1 V
